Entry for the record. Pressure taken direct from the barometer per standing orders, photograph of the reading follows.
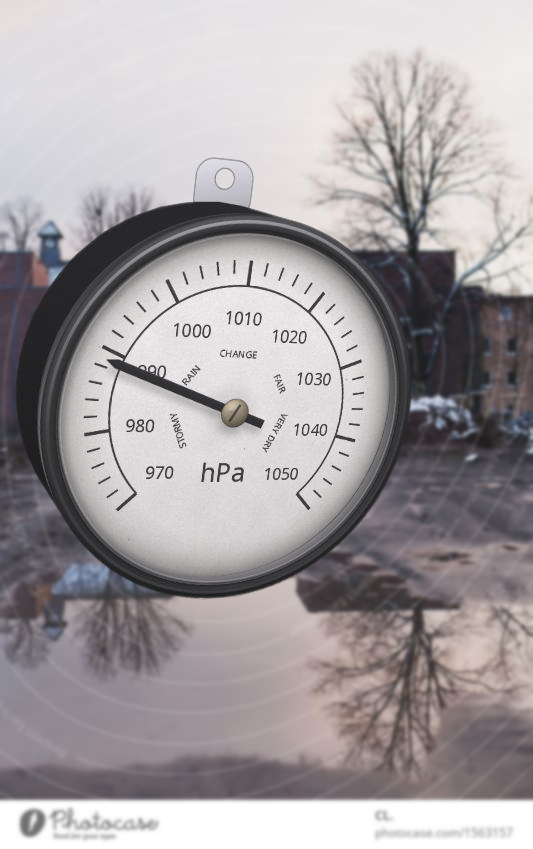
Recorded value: 989 hPa
